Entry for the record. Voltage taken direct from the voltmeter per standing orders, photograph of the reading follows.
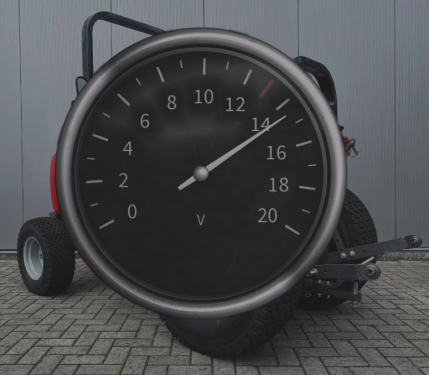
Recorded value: 14.5 V
